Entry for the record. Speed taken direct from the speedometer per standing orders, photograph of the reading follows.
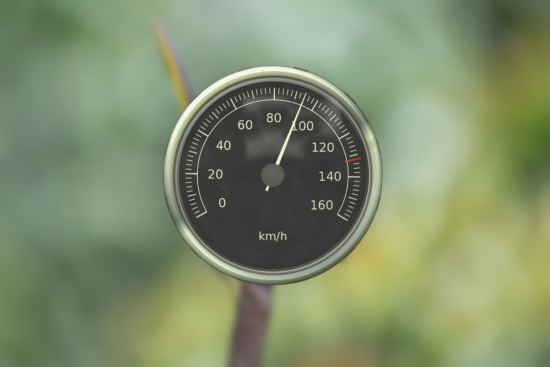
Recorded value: 94 km/h
